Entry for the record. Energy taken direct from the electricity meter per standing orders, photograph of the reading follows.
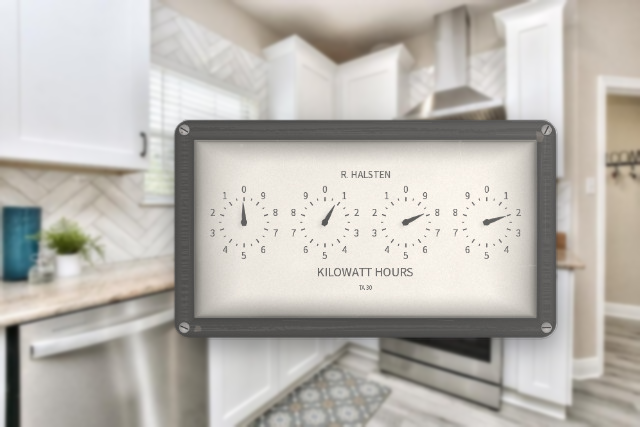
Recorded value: 82 kWh
